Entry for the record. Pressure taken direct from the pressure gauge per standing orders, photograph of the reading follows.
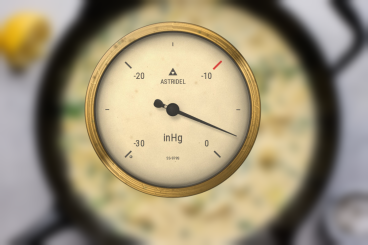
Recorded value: -2.5 inHg
